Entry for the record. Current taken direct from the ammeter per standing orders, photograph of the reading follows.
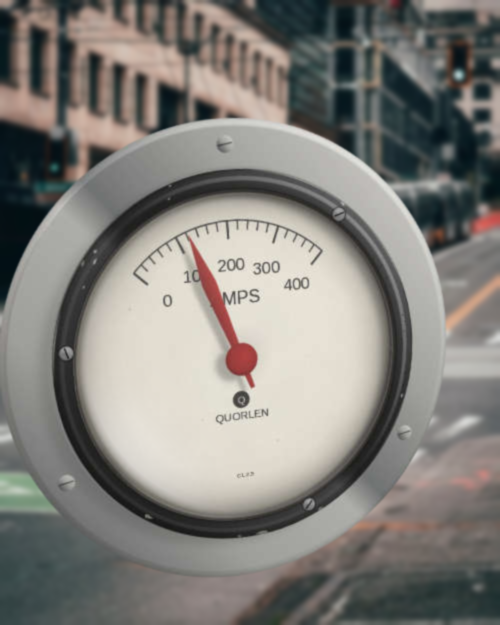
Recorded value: 120 A
